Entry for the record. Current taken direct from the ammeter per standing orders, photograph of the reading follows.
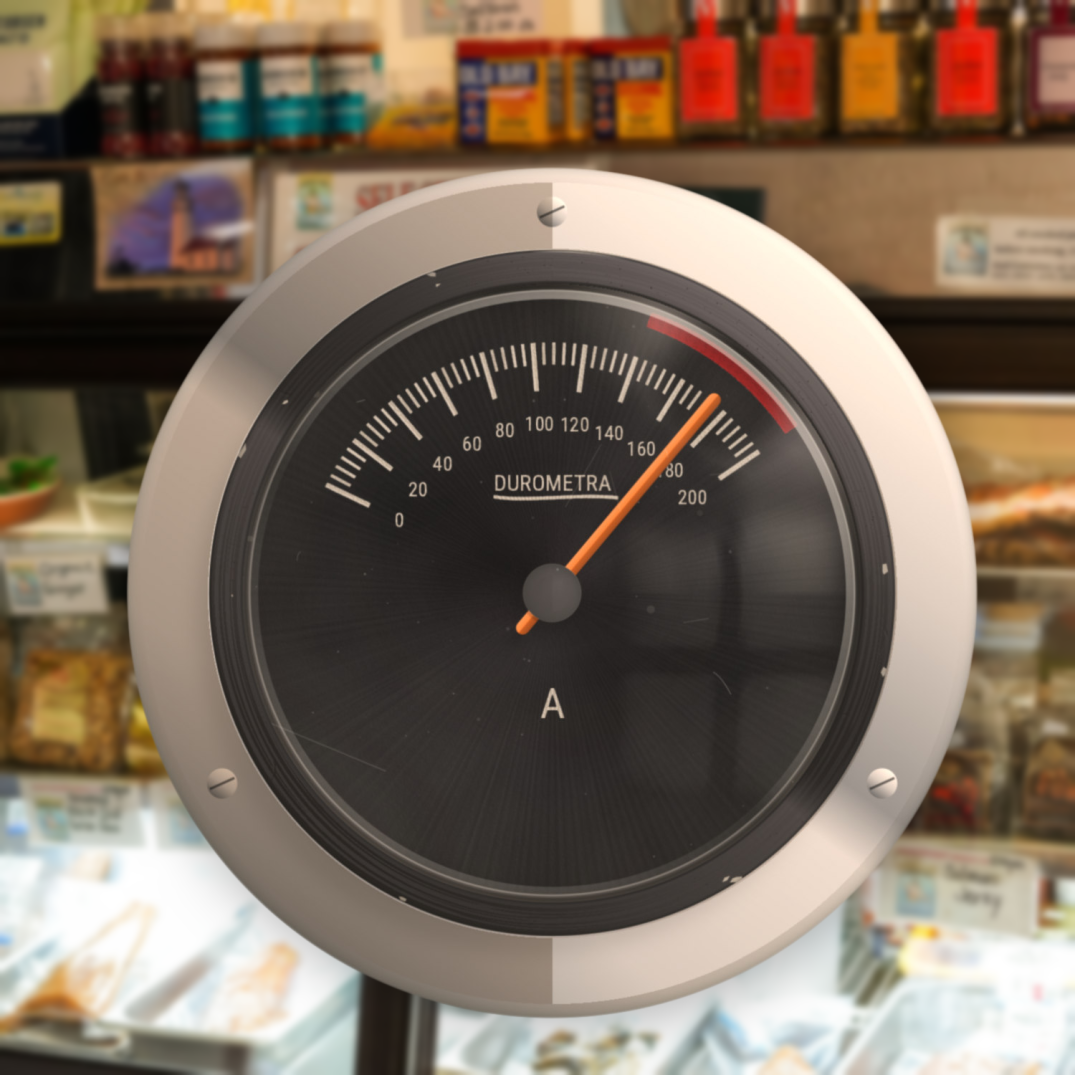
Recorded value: 174 A
